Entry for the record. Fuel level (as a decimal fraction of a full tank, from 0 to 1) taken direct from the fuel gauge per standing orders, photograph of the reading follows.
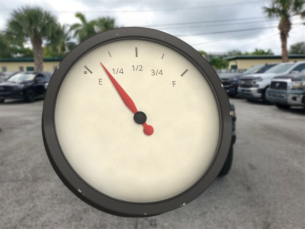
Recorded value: 0.125
